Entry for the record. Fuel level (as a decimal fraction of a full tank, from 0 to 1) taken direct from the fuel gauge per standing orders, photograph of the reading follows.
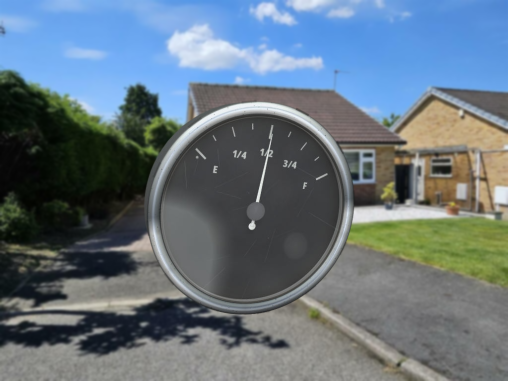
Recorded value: 0.5
